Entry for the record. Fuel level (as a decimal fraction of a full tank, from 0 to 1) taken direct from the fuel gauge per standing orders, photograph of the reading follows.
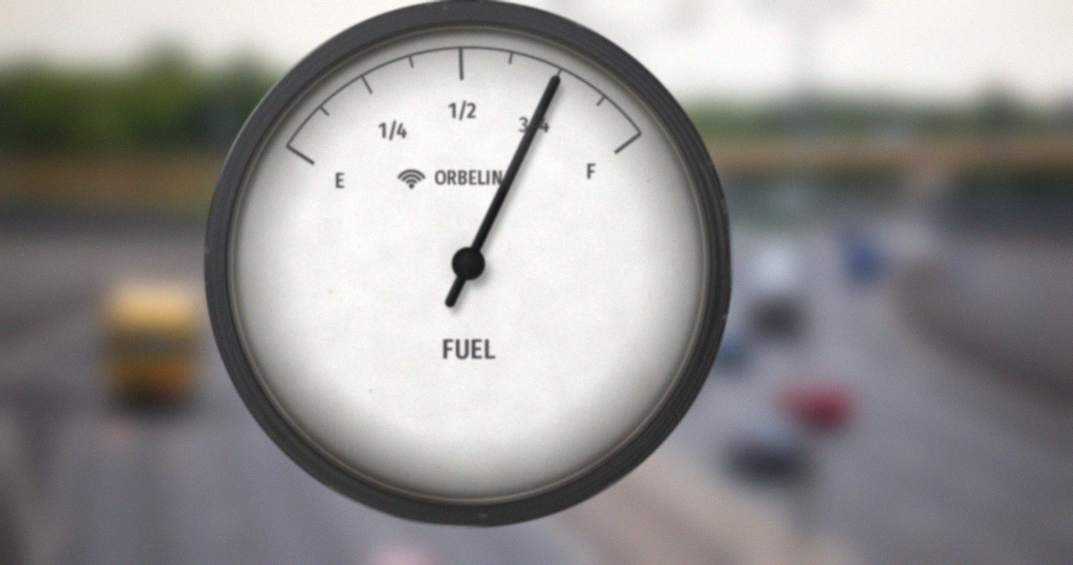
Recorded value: 0.75
